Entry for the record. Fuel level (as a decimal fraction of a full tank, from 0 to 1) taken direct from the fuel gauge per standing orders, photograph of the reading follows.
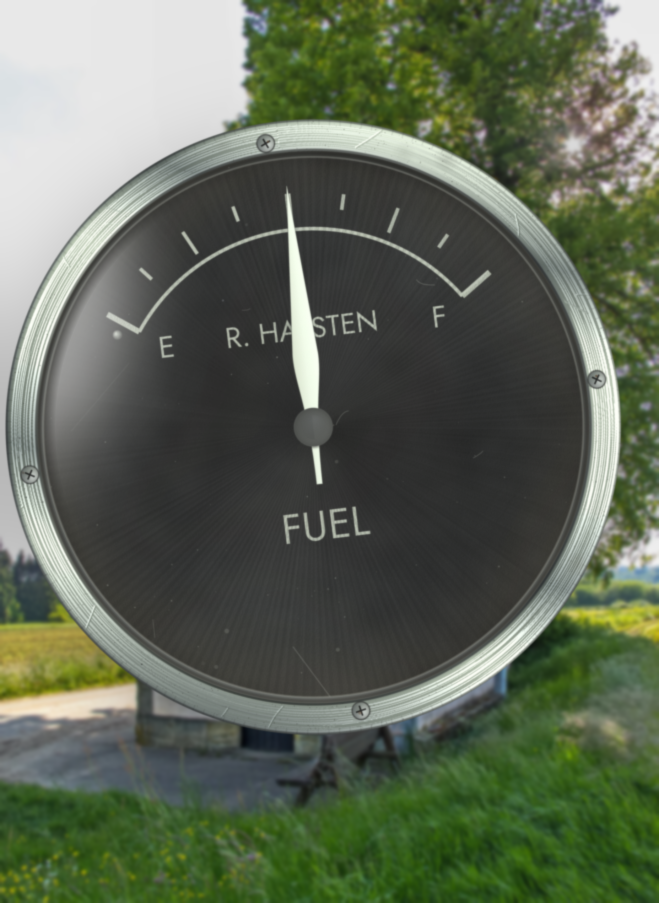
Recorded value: 0.5
